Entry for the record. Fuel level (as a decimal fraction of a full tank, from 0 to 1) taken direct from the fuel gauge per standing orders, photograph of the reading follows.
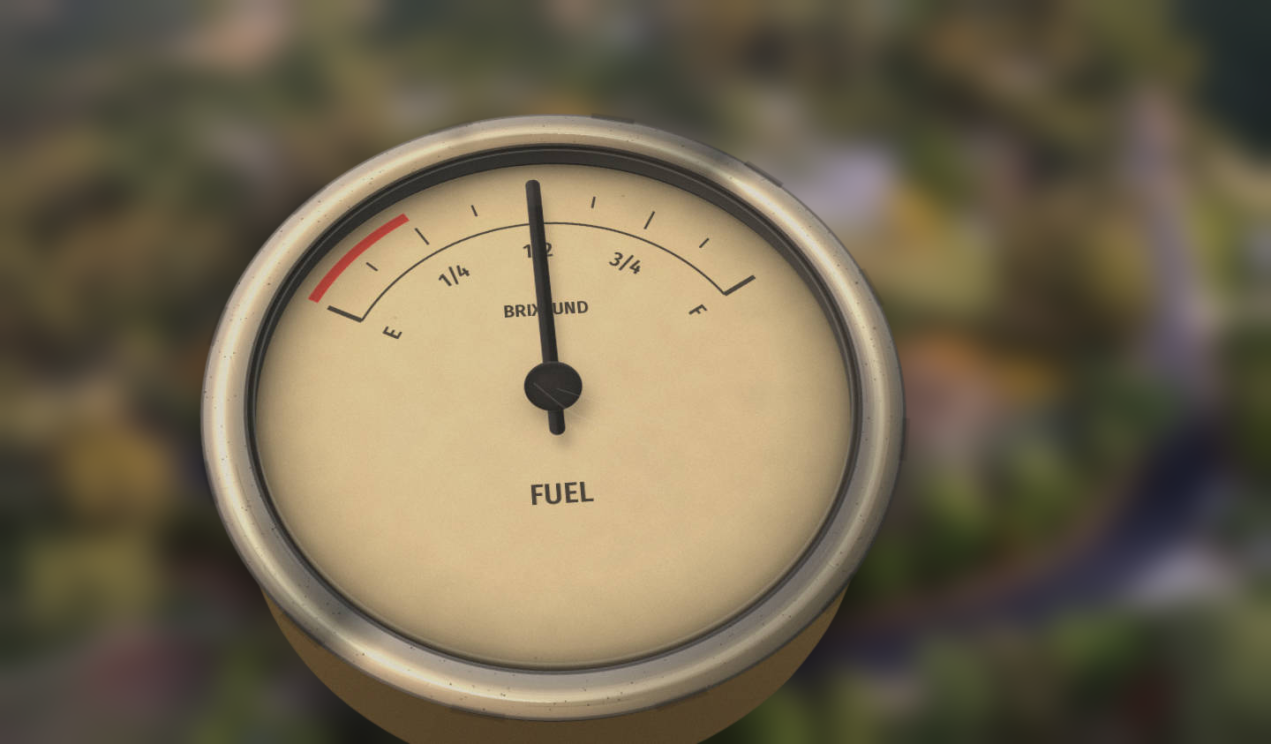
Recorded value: 0.5
